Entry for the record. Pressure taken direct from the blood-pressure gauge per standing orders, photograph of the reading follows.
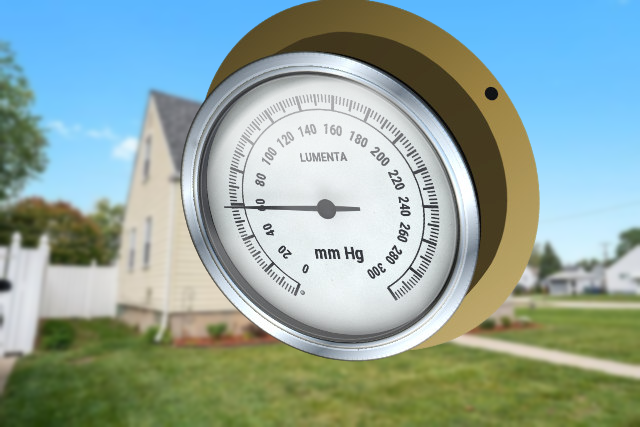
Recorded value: 60 mmHg
